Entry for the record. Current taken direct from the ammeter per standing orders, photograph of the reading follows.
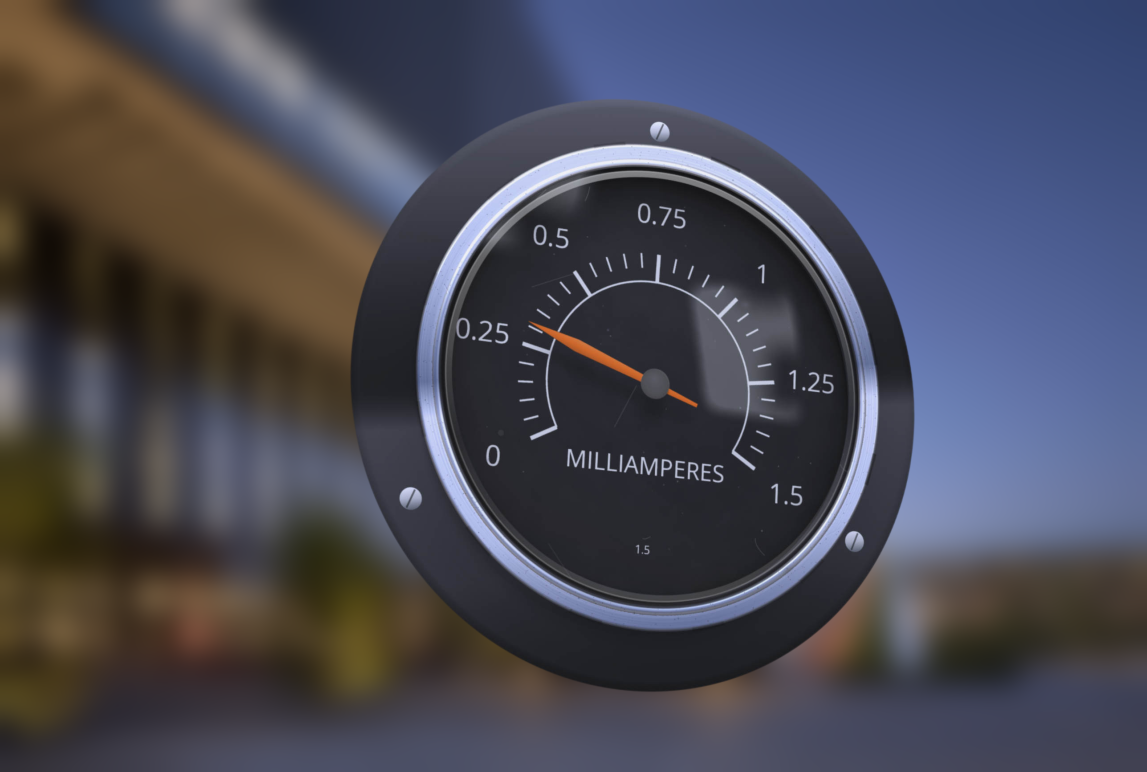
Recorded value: 0.3 mA
